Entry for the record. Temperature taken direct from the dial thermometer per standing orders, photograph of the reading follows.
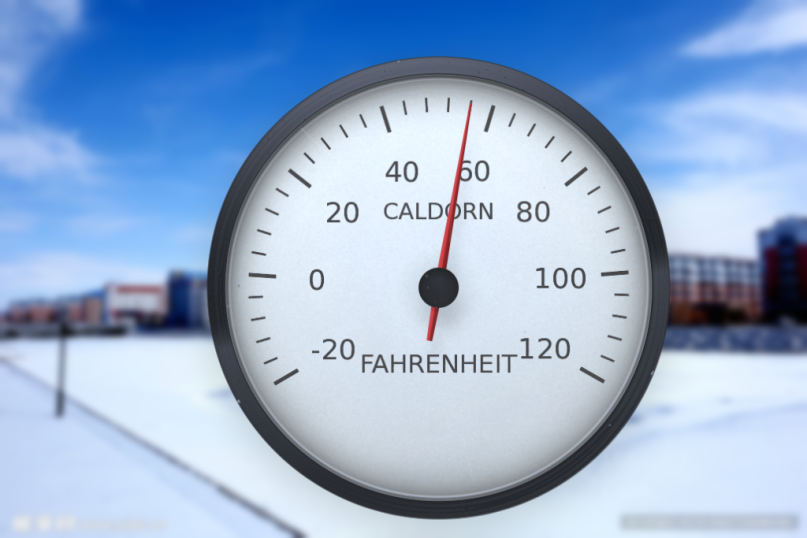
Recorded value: 56 °F
